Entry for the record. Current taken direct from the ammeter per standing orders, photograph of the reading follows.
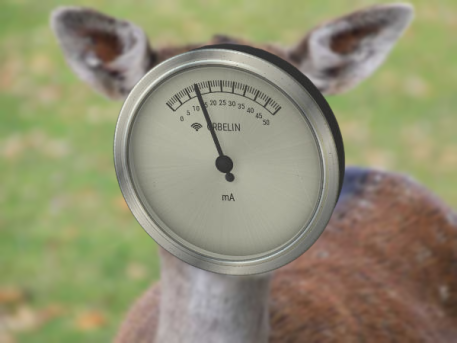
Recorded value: 15 mA
